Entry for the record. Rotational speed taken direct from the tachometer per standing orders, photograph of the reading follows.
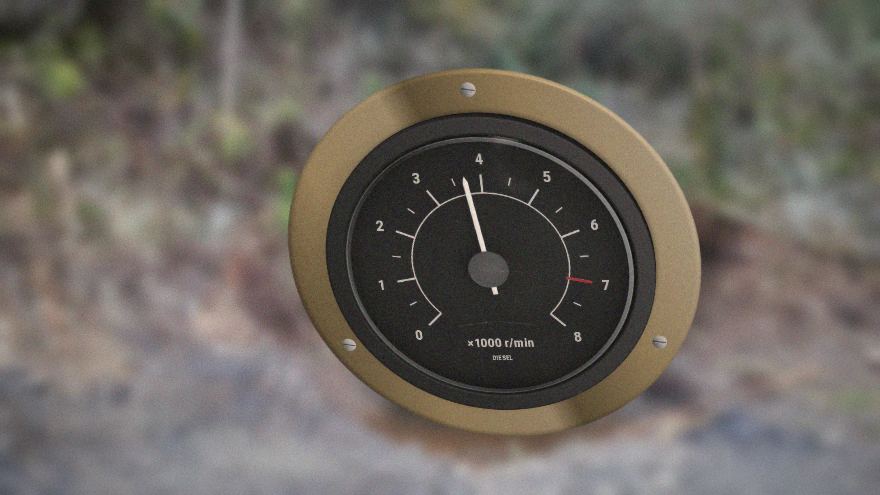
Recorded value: 3750 rpm
